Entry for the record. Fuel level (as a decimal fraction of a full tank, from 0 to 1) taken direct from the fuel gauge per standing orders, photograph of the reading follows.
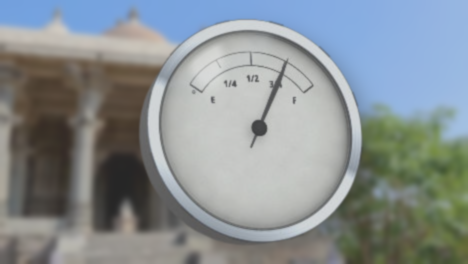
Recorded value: 0.75
